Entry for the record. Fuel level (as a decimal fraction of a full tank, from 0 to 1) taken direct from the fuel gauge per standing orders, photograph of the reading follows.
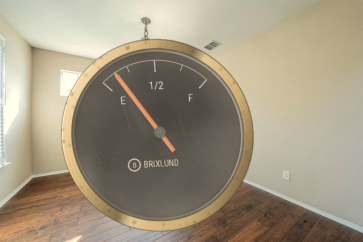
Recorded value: 0.125
